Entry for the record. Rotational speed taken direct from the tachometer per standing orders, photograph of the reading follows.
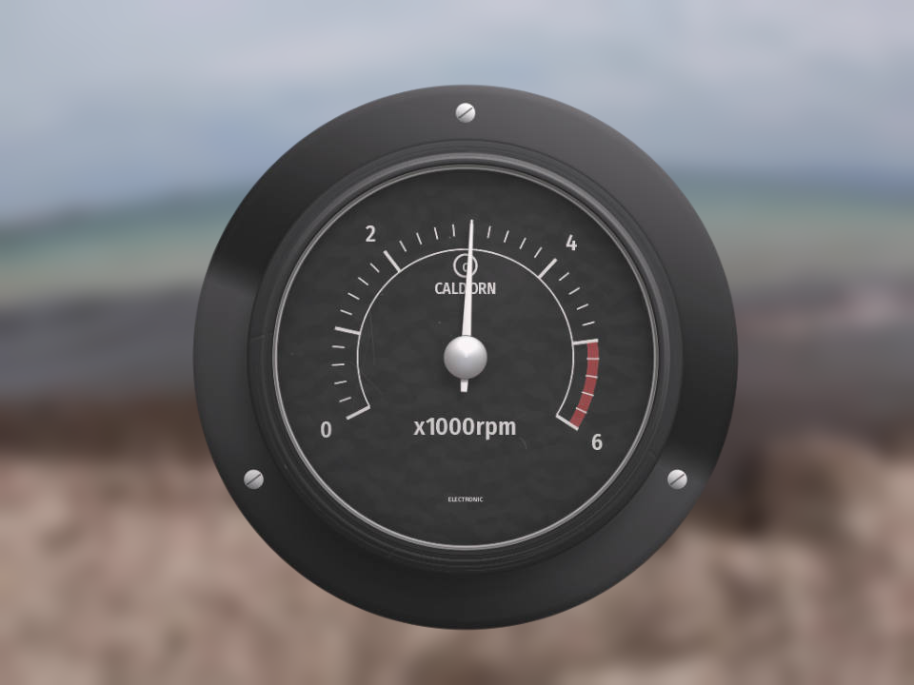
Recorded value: 3000 rpm
